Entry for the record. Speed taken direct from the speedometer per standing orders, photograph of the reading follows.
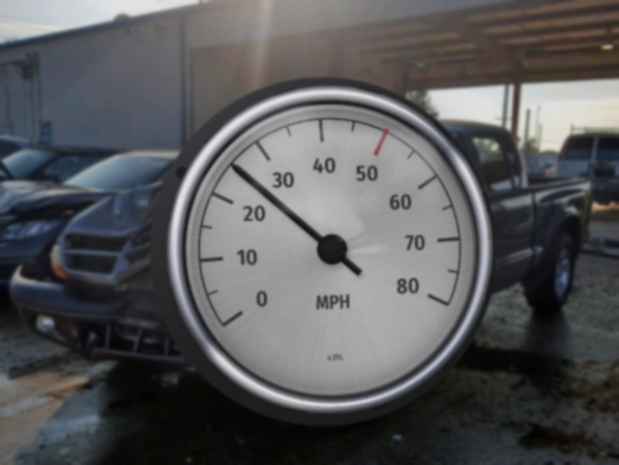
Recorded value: 25 mph
